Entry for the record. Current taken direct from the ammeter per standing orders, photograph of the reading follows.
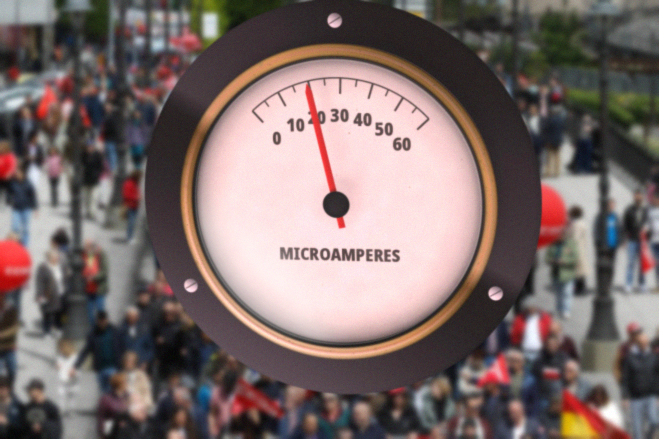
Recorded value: 20 µA
